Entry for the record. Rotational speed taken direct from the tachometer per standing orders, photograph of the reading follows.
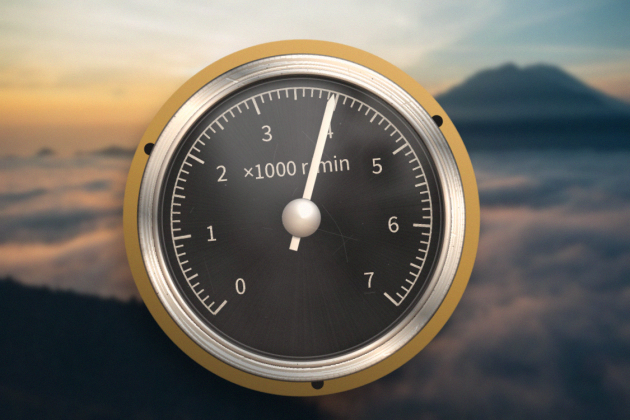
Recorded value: 3950 rpm
